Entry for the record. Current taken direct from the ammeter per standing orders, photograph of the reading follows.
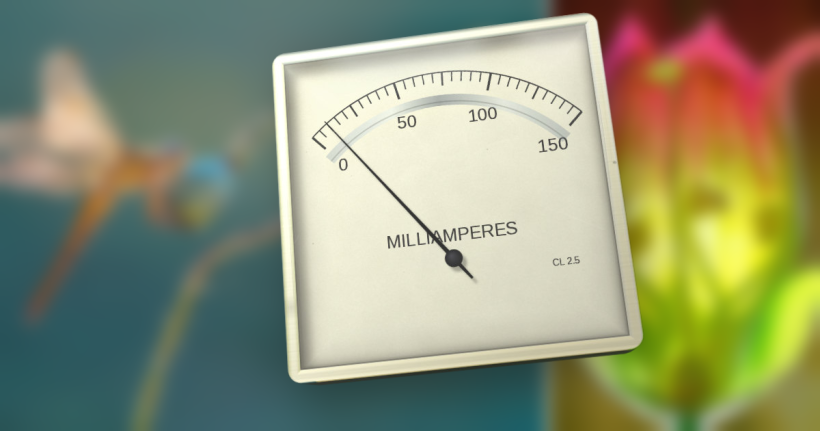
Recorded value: 10 mA
